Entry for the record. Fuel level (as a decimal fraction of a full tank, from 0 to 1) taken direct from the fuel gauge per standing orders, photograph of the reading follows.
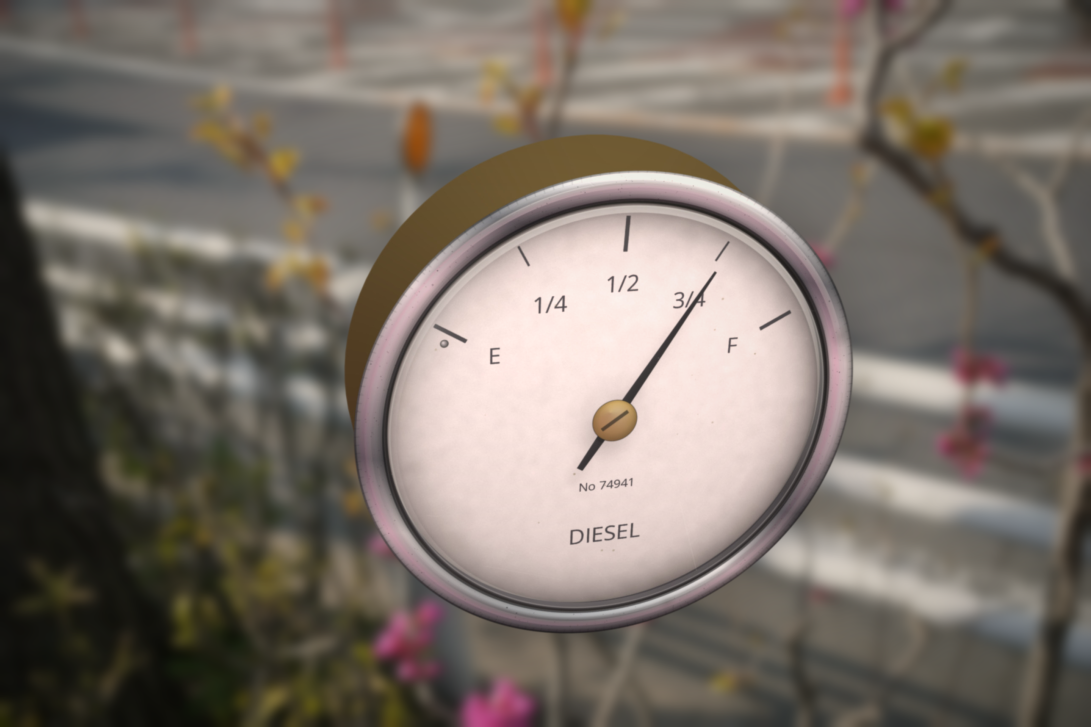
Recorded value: 0.75
